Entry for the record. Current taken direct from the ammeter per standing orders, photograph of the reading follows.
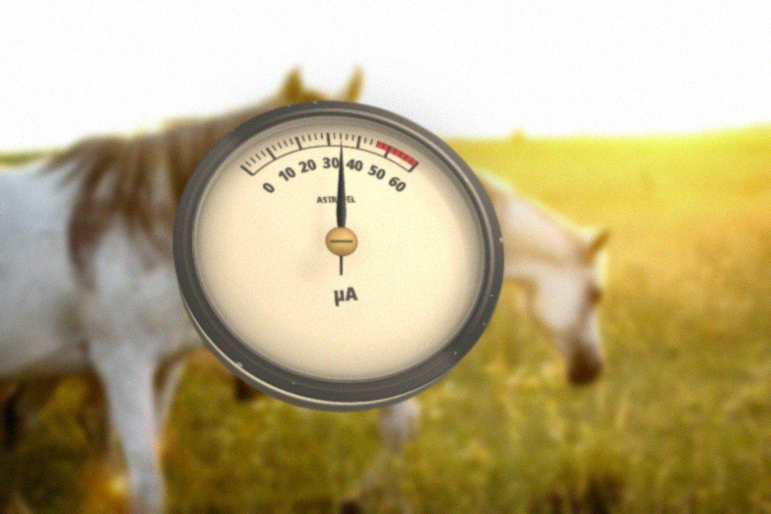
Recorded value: 34 µA
